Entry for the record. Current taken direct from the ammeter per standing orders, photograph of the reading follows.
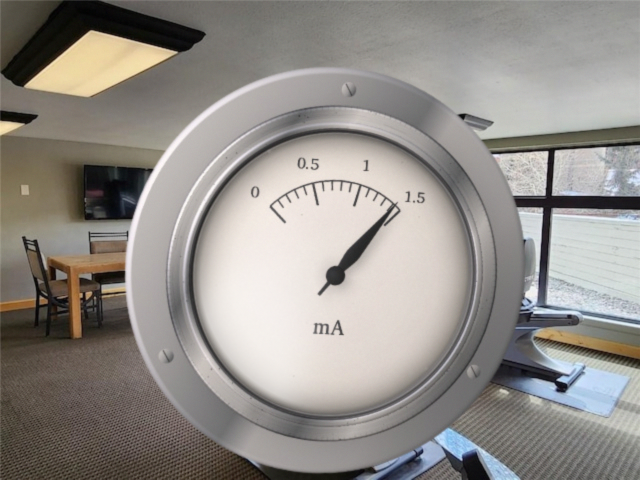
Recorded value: 1.4 mA
